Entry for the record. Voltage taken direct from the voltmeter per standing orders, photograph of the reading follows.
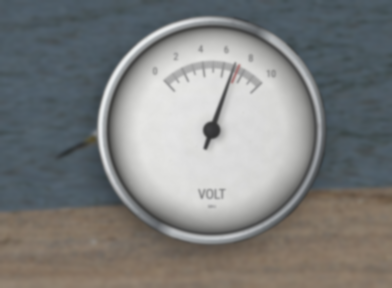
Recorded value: 7 V
